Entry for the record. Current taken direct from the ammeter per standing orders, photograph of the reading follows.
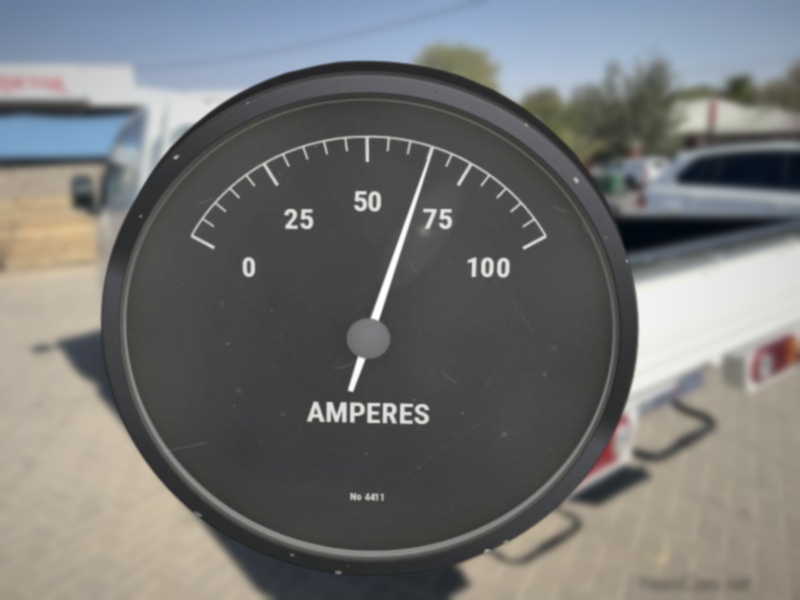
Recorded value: 65 A
